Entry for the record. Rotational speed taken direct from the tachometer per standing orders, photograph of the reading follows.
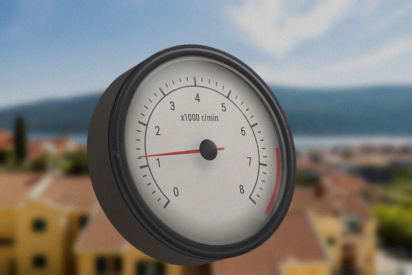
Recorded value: 1200 rpm
